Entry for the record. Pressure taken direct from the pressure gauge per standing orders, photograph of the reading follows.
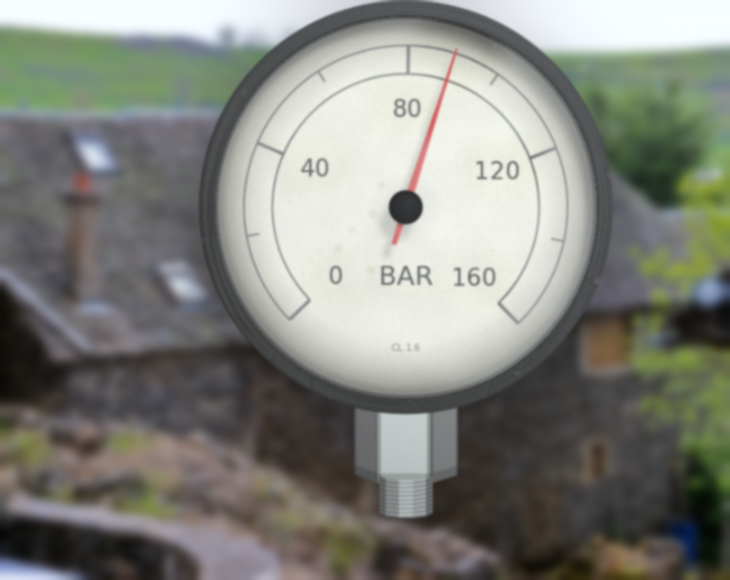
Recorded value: 90 bar
